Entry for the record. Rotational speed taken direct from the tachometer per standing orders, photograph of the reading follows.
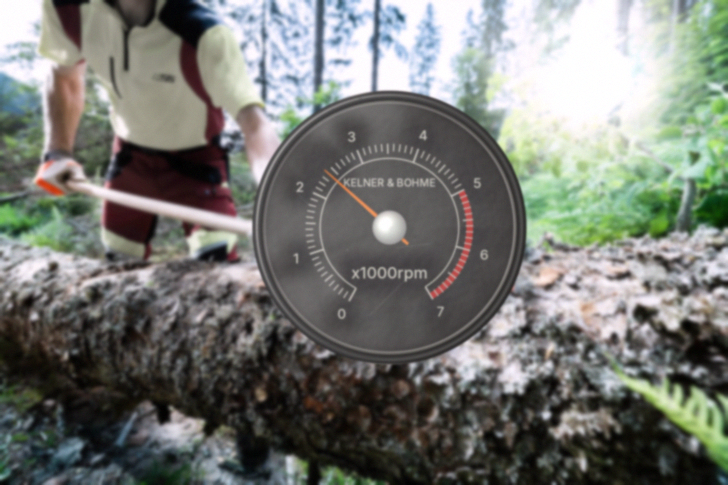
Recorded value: 2400 rpm
